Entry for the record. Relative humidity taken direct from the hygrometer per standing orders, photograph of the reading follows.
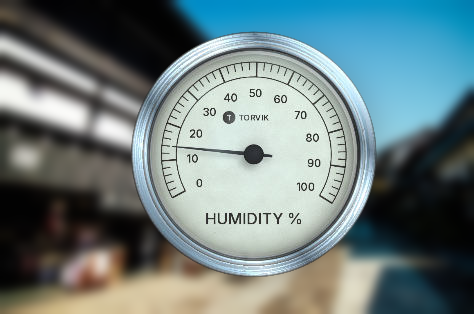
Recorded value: 14 %
